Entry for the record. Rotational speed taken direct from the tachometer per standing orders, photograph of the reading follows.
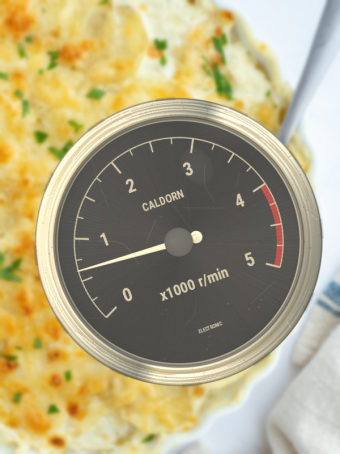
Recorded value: 625 rpm
